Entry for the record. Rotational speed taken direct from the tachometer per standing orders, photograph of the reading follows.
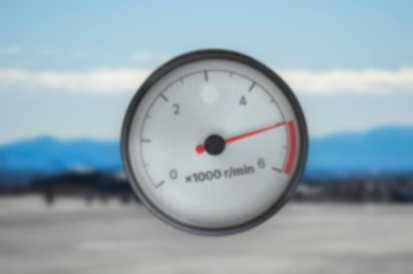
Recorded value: 5000 rpm
